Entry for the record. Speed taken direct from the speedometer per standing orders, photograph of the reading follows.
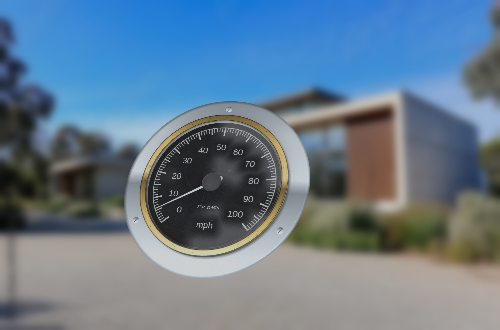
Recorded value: 5 mph
